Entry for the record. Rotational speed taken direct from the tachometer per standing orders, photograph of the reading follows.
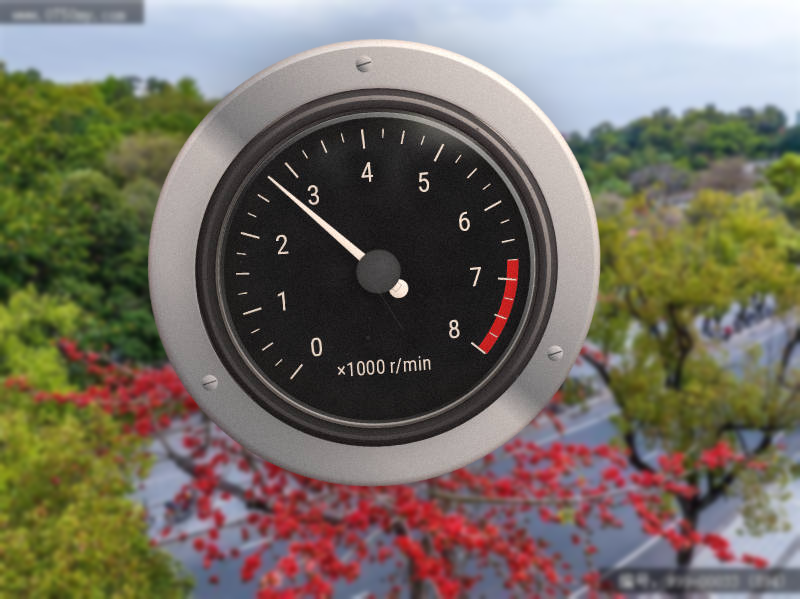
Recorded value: 2750 rpm
